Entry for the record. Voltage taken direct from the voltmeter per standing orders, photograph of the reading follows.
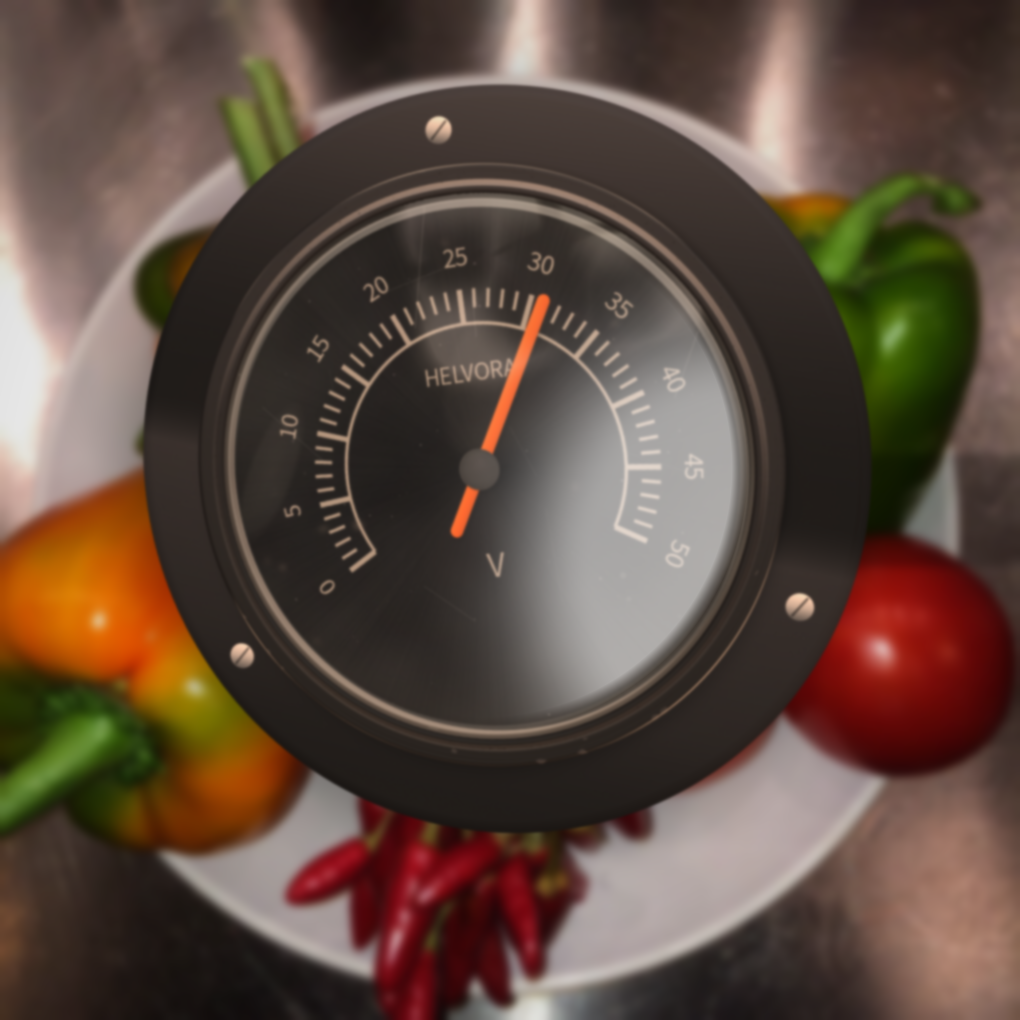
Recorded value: 31 V
